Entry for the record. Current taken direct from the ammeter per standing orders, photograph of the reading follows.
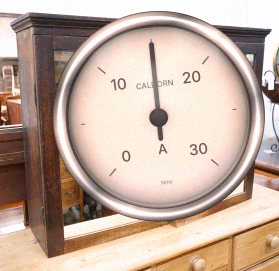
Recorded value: 15 A
